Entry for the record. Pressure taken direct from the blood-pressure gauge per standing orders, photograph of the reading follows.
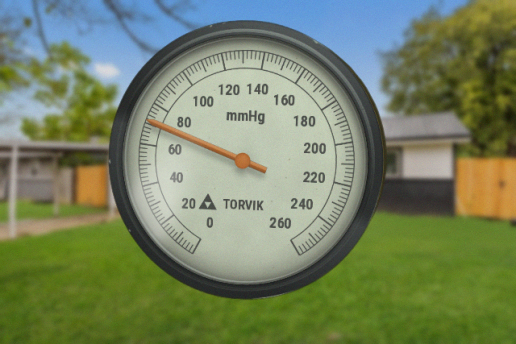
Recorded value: 72 mmHg
